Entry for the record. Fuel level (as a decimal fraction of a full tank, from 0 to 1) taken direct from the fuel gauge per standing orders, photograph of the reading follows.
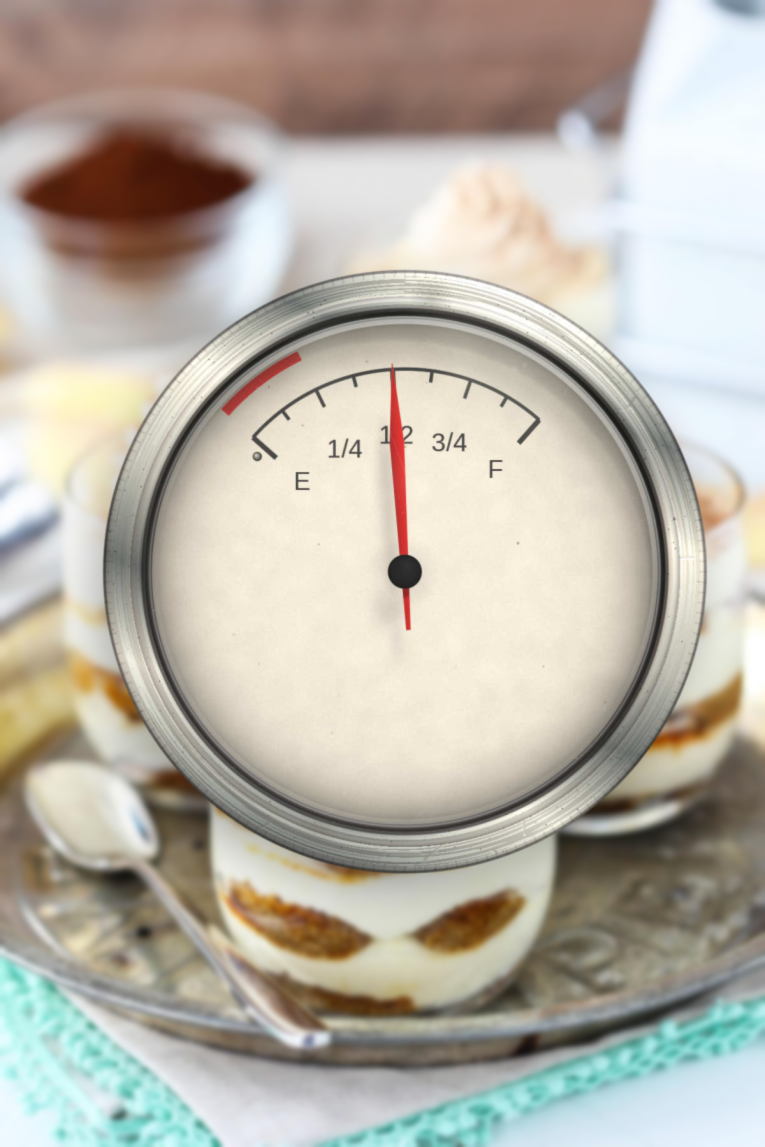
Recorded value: 0.5
